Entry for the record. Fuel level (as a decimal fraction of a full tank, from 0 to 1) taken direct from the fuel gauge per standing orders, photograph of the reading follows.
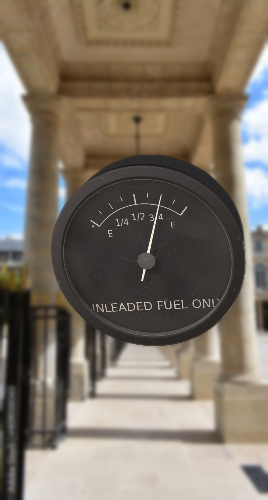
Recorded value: 0.75
